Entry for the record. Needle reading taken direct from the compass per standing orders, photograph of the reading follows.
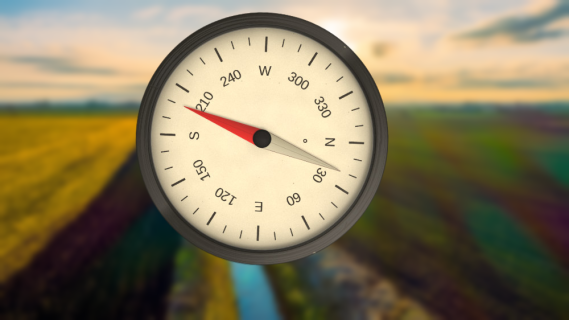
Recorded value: 200 °
